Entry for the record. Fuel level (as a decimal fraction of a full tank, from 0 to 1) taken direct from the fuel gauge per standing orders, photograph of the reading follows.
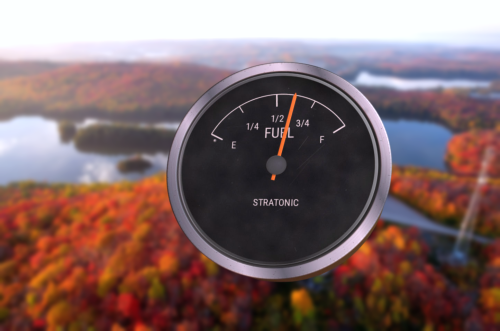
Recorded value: 0.625
